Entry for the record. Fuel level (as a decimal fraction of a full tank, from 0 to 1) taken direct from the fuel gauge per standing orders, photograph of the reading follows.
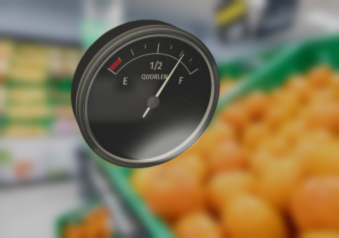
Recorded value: 0.75
